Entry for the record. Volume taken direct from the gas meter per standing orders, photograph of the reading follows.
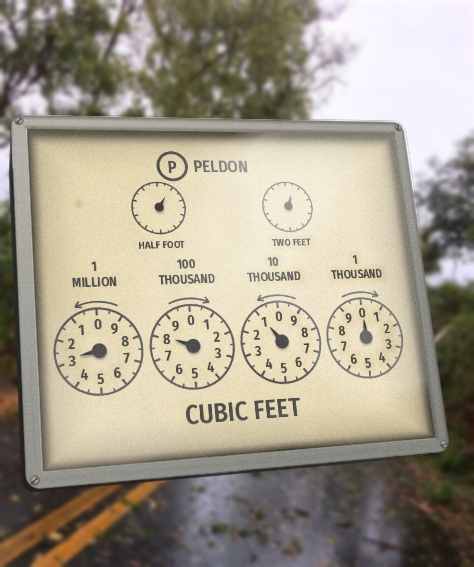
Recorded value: 281000 ft³
